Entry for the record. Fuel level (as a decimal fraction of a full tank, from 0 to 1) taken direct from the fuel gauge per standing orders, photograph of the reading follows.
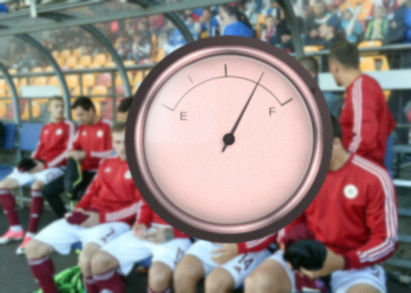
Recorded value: 0.75
